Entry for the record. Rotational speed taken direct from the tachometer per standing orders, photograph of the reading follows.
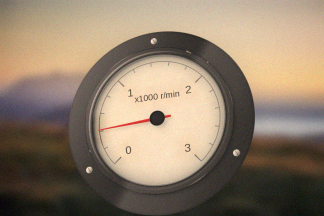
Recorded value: 400 rpm
